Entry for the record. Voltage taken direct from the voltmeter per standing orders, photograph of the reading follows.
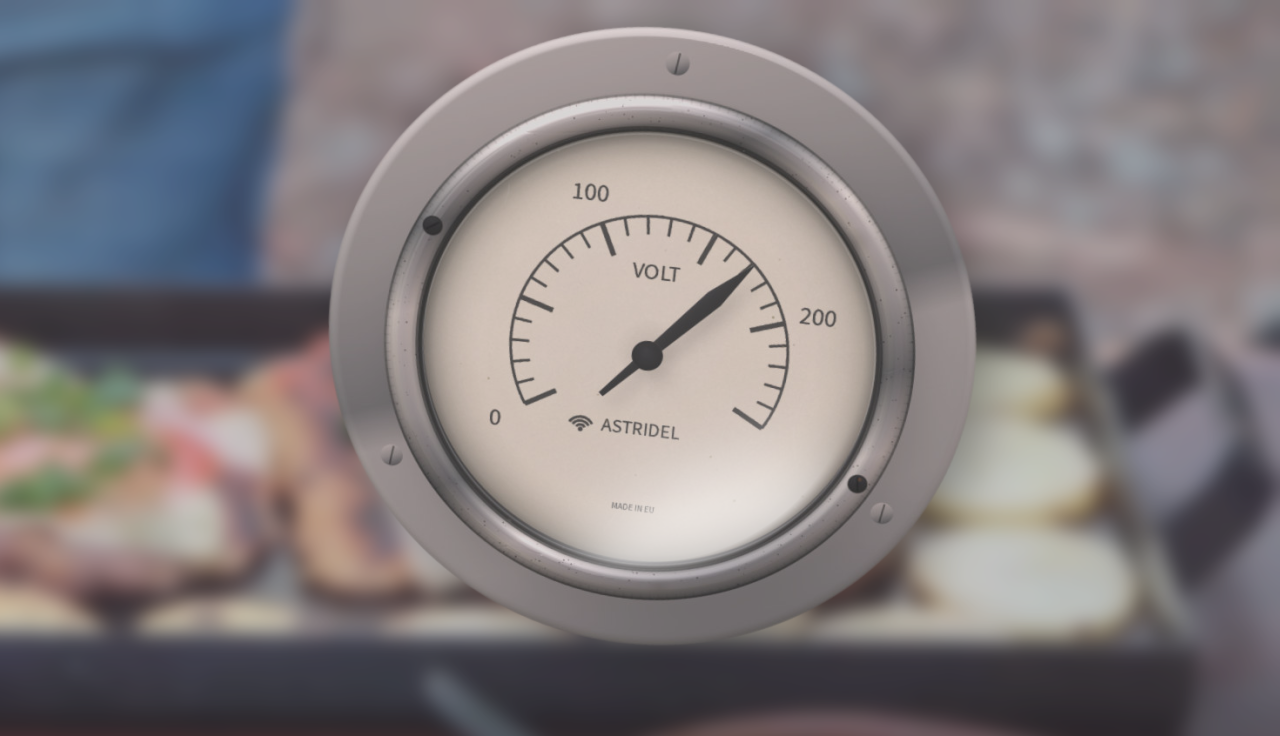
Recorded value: 170 V
